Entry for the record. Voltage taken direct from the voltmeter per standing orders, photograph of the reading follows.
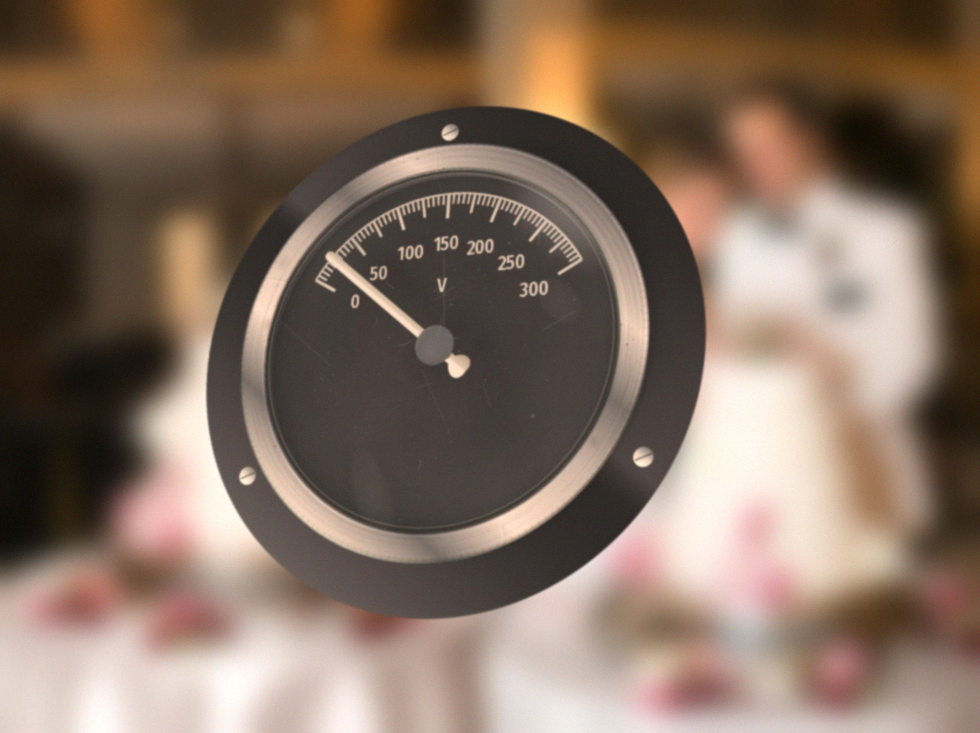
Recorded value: 25 V
